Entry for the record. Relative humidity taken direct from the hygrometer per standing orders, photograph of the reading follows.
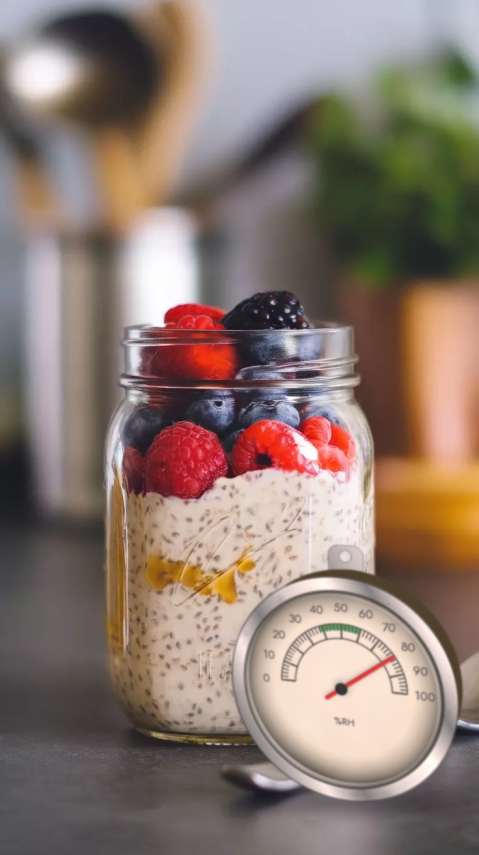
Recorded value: 80 %
